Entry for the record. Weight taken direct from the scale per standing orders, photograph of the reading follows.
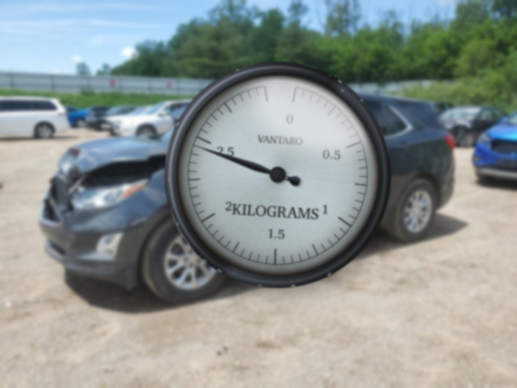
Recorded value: 2.45 kg
